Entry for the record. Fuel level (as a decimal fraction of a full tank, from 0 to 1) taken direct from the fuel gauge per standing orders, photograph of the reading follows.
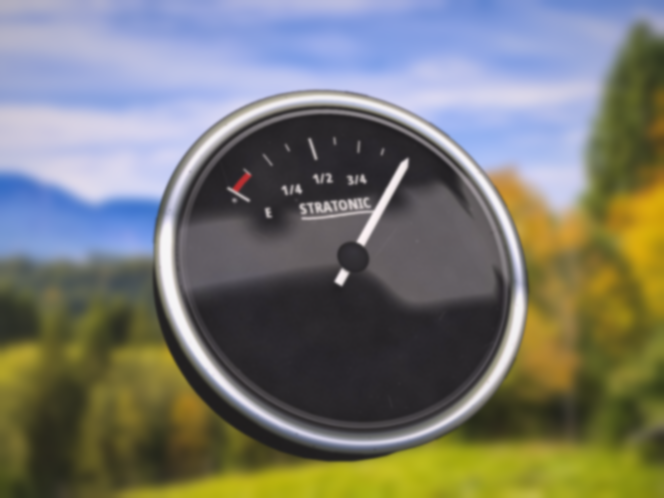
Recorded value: 1
